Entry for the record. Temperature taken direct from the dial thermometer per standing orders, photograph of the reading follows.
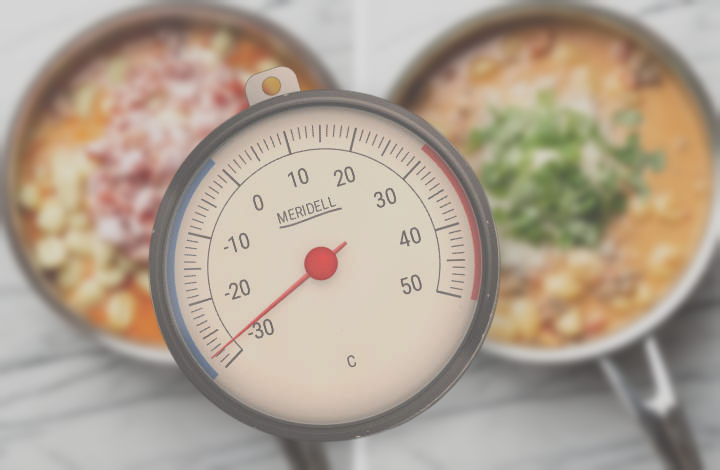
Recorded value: -28 °C
